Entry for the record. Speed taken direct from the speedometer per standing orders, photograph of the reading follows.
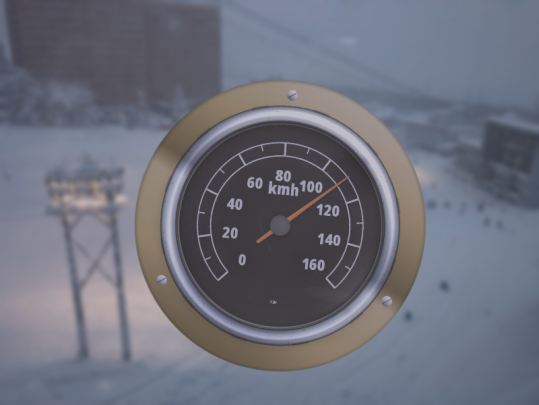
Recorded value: 110 km/h
